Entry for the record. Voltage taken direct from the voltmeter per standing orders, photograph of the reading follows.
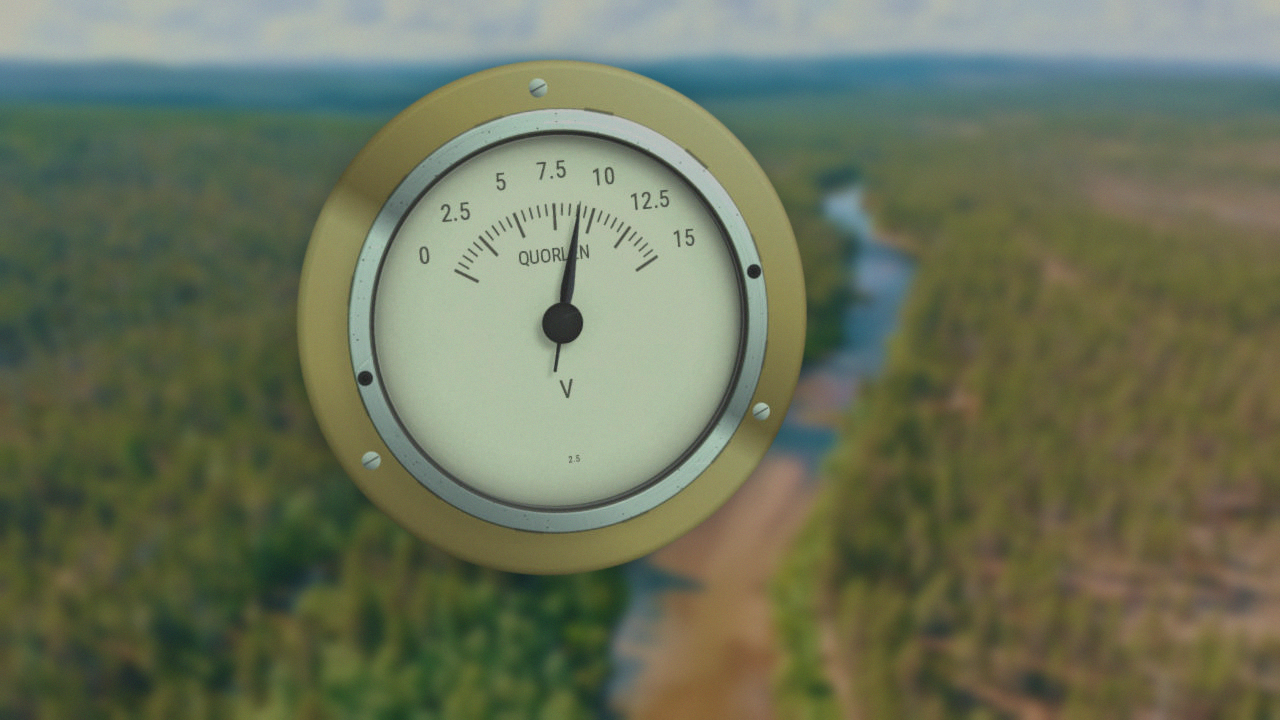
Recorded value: 9 V
